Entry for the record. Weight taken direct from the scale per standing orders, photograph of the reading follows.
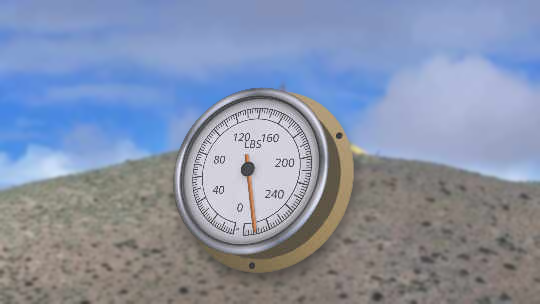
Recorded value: 270 lb
